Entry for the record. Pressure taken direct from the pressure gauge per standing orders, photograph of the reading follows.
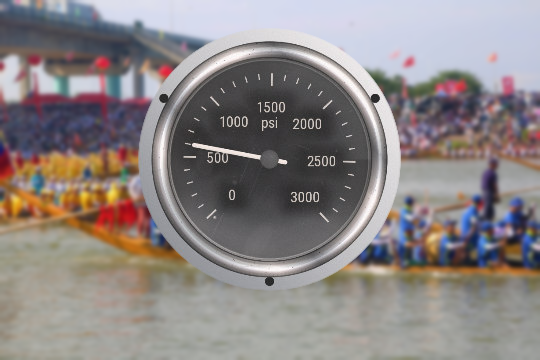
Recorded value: 600 psi
